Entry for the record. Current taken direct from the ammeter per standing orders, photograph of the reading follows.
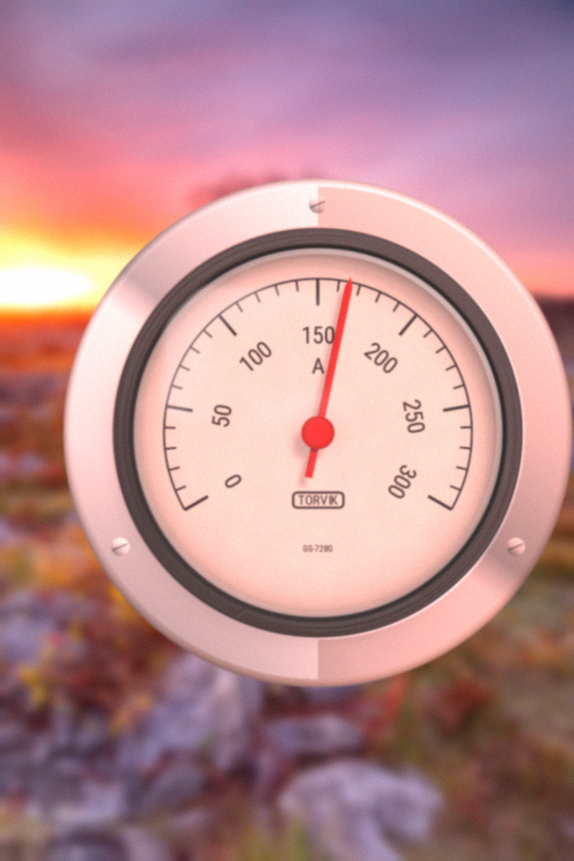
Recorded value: 165 A
